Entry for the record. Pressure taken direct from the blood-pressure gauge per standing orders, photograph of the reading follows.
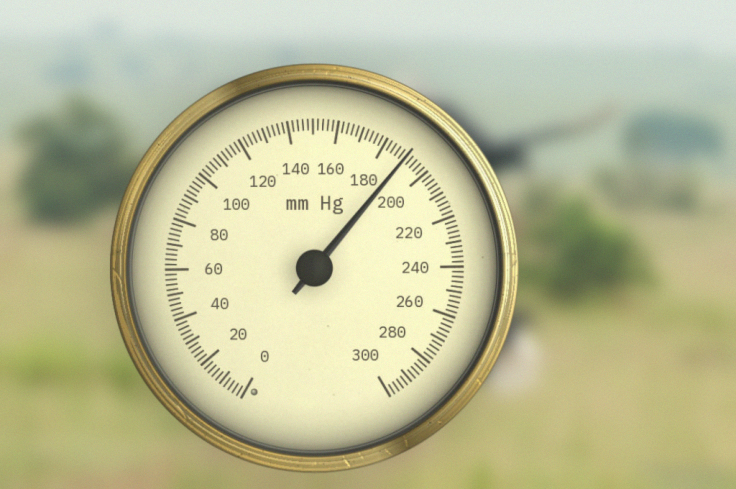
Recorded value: 190 mmHg
